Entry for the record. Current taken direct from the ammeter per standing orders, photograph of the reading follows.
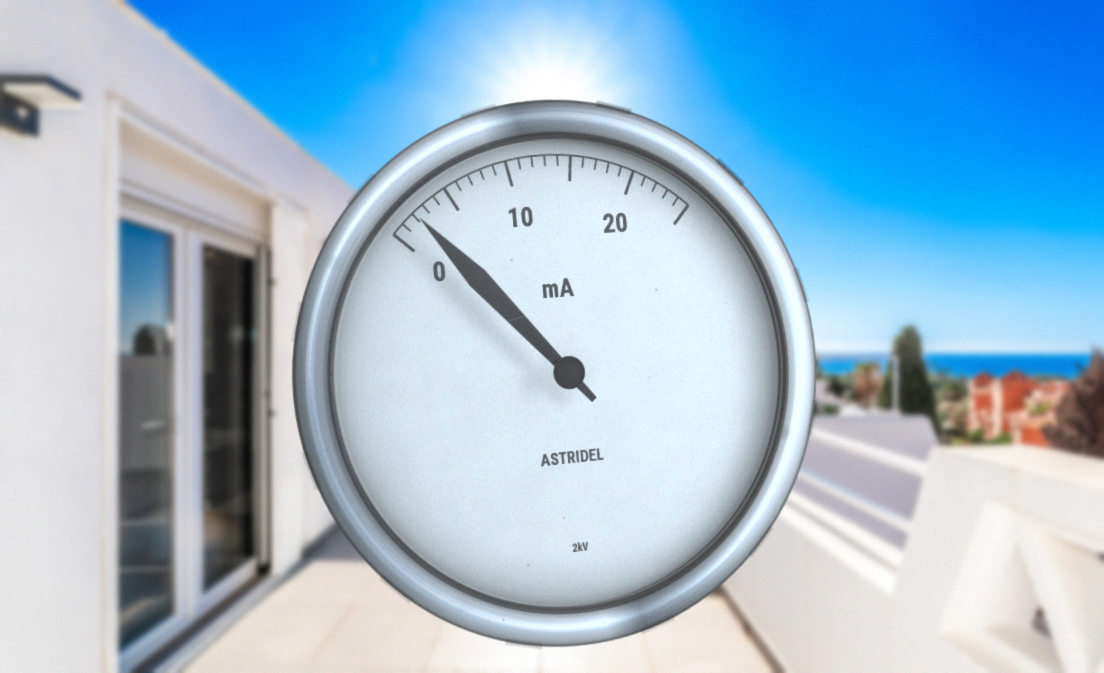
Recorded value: 2 mA
